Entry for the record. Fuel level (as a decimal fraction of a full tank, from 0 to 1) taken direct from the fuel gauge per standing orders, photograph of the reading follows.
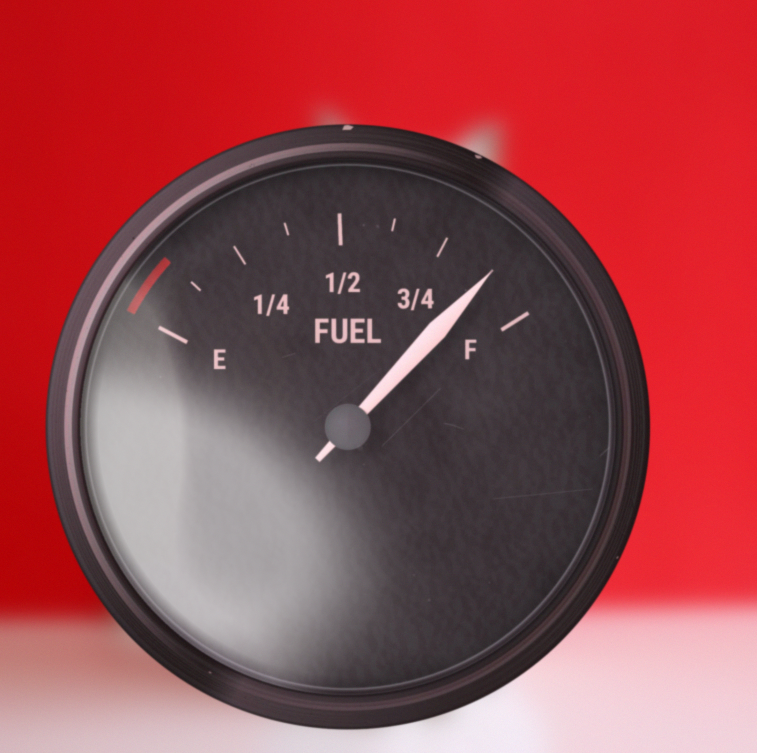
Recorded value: 0.875
